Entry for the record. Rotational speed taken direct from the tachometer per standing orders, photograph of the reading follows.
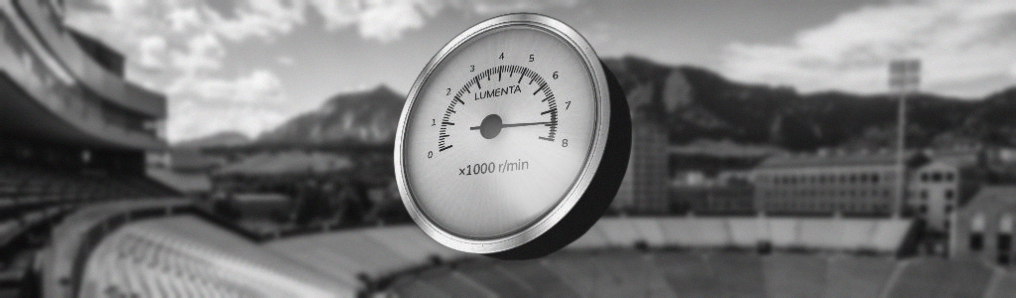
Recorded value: 7500 rpm
